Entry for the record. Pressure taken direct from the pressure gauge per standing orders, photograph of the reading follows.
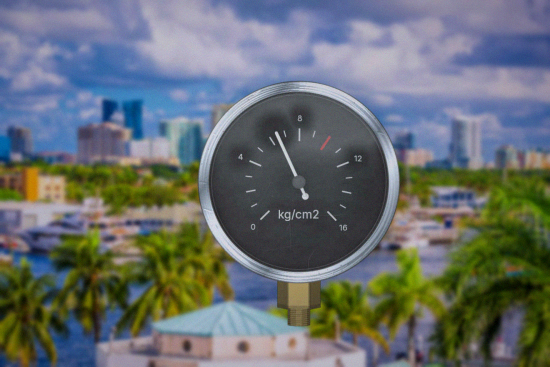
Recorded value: 6.5 kg/cm²
